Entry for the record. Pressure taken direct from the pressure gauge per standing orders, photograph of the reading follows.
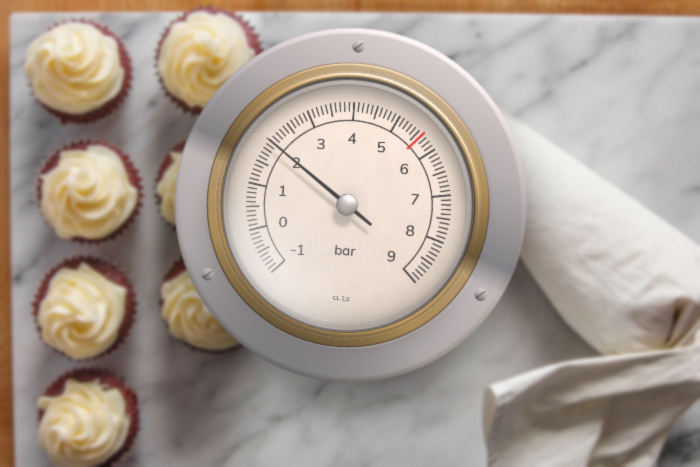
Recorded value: 2 bar
